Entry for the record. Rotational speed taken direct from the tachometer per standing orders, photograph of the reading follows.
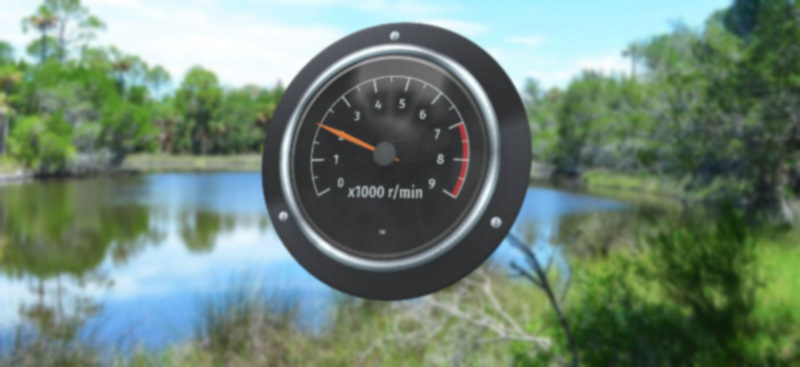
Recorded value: 2000 rpm
